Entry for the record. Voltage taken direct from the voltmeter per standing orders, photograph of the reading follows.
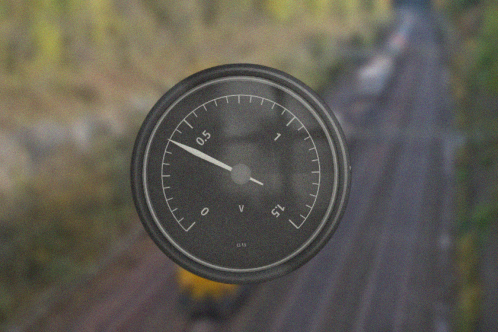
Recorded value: 0.4 V
